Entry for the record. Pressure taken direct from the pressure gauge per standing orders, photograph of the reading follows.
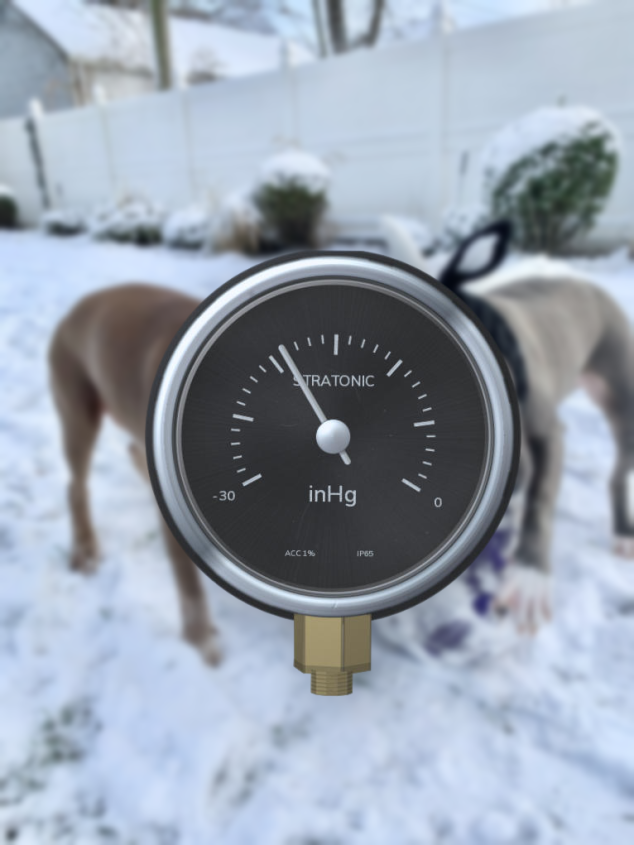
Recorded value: -19 inHg
